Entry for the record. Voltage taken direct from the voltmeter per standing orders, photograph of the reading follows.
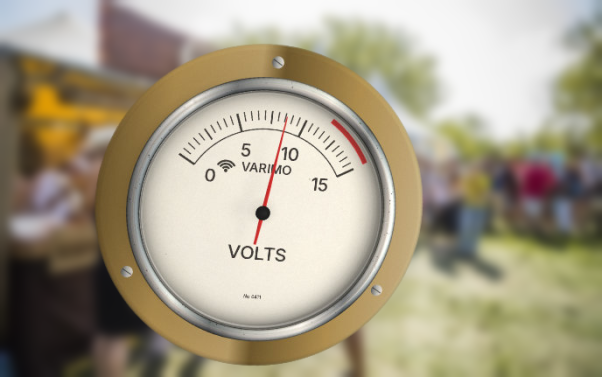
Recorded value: 8.5 V
